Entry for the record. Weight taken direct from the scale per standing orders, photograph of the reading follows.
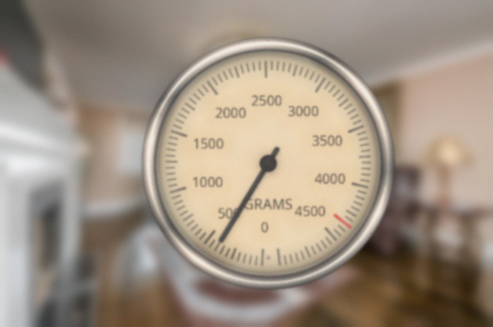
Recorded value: 400 g
